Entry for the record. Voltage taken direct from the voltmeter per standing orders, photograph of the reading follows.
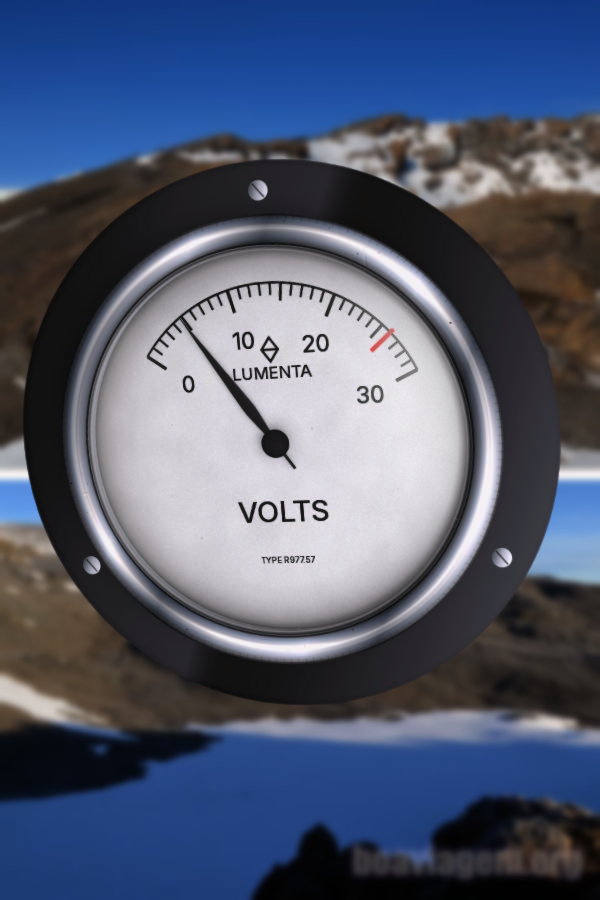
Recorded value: 5 V
